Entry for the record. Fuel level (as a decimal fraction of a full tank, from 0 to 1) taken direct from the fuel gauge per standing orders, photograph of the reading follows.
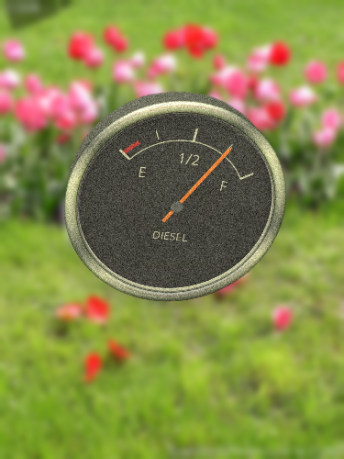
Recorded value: 0.75
